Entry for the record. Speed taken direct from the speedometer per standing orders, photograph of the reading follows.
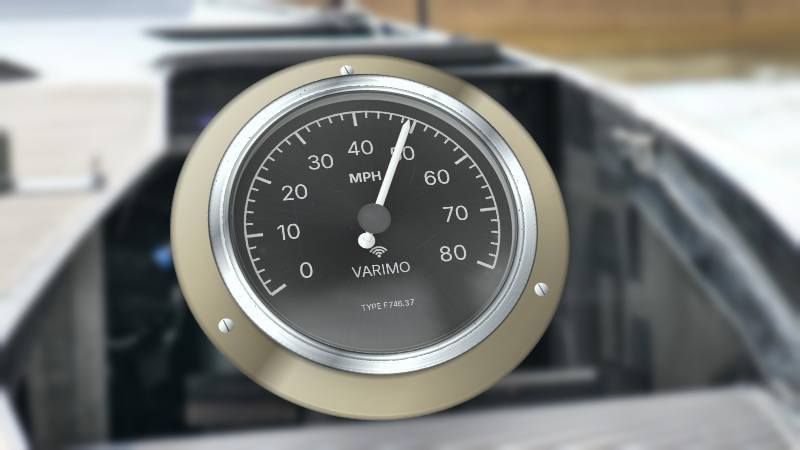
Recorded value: 49 mph
